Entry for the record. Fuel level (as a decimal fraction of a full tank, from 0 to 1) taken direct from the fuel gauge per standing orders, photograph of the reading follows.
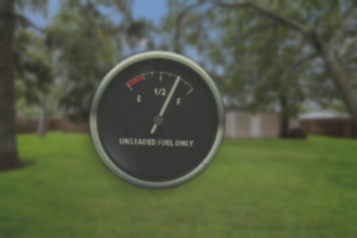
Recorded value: 0.75
